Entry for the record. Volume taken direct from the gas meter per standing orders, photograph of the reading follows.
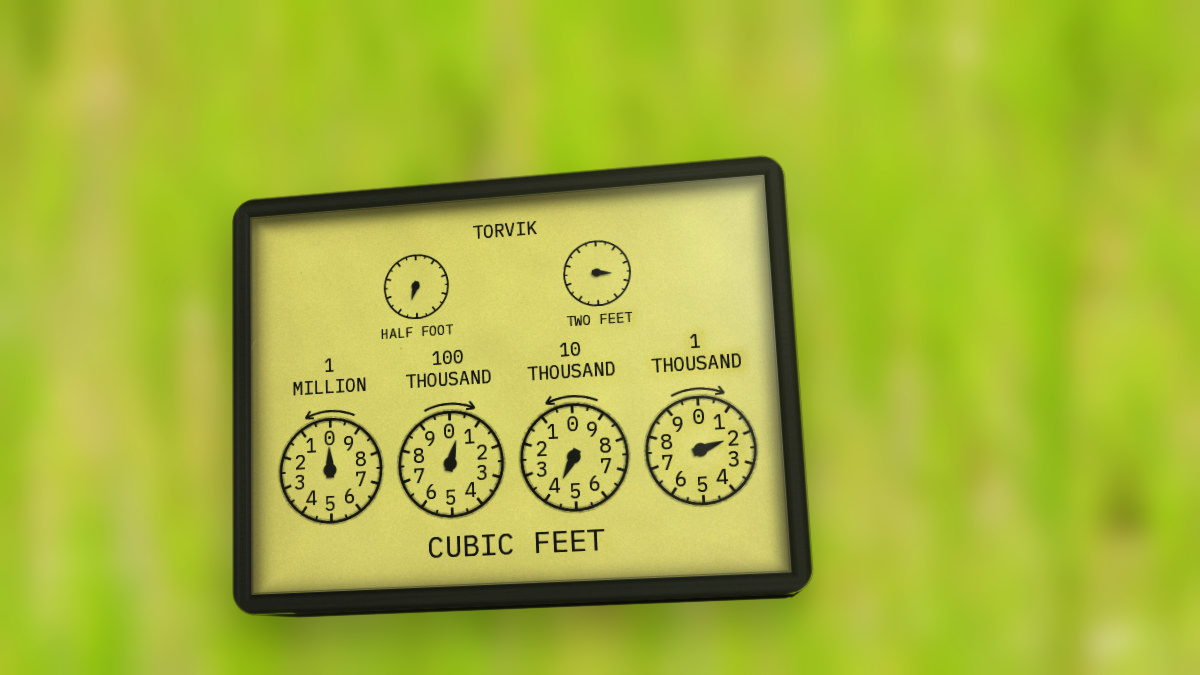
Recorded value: 4200 ft³
